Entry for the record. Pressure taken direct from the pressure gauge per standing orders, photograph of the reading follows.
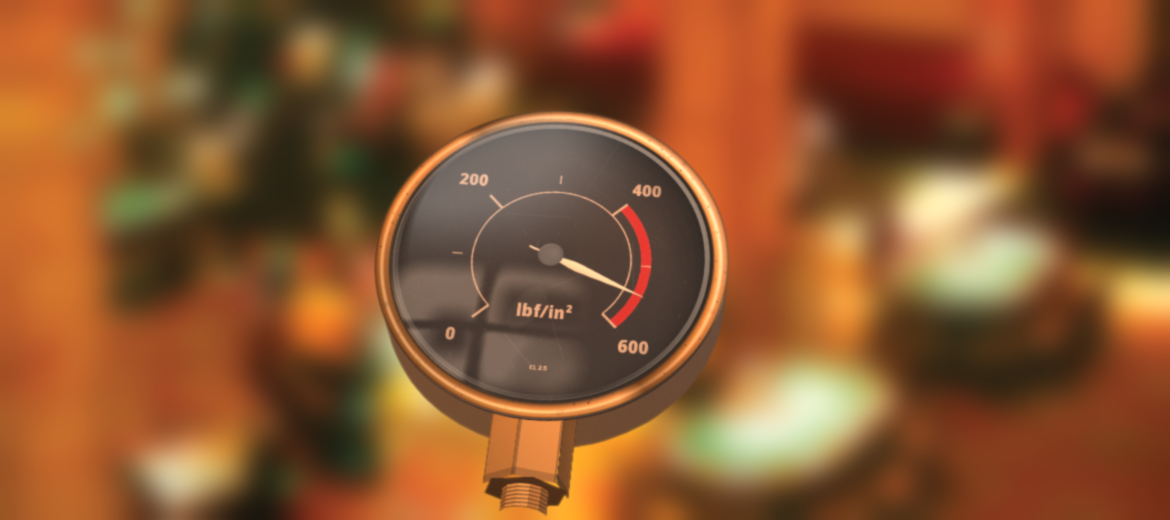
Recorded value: 550 psi
